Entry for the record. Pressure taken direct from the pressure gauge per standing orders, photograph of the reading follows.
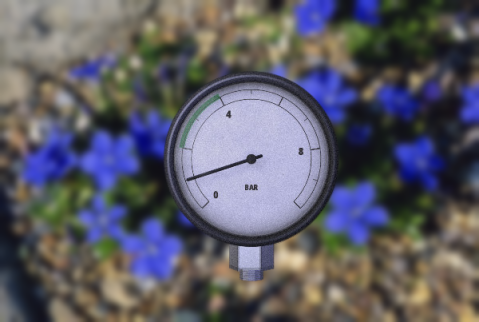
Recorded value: 1 bar
